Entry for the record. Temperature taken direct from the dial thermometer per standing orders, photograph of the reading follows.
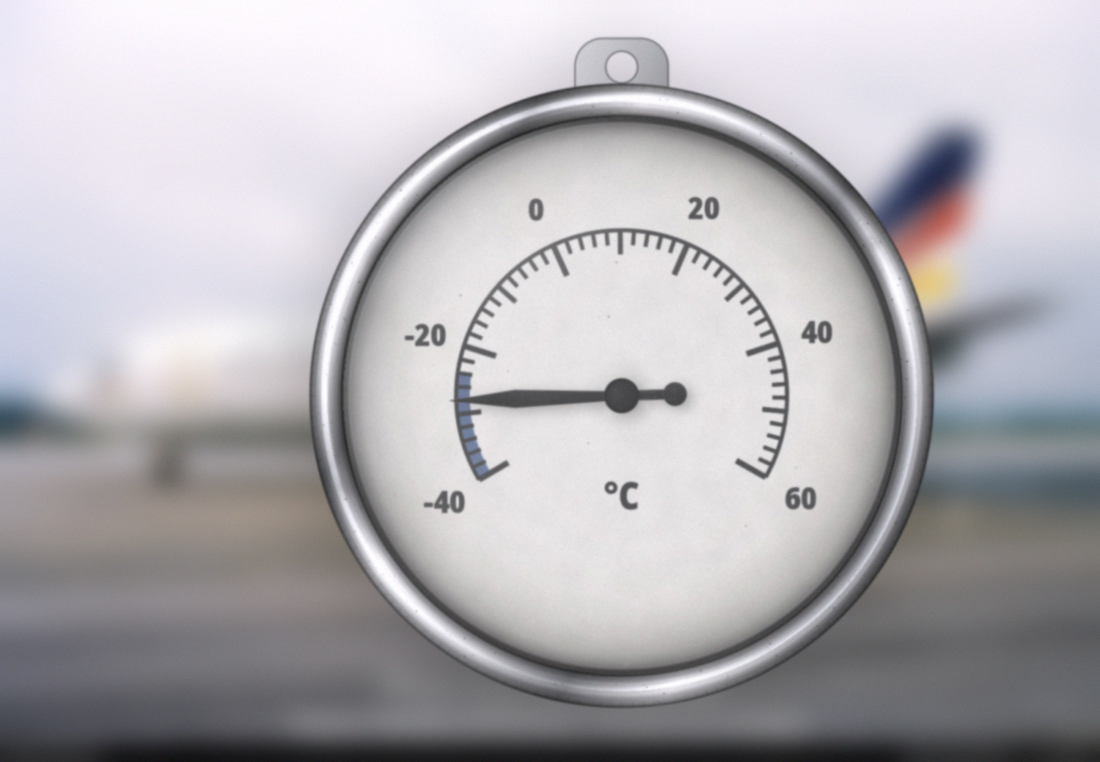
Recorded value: -28 °C
